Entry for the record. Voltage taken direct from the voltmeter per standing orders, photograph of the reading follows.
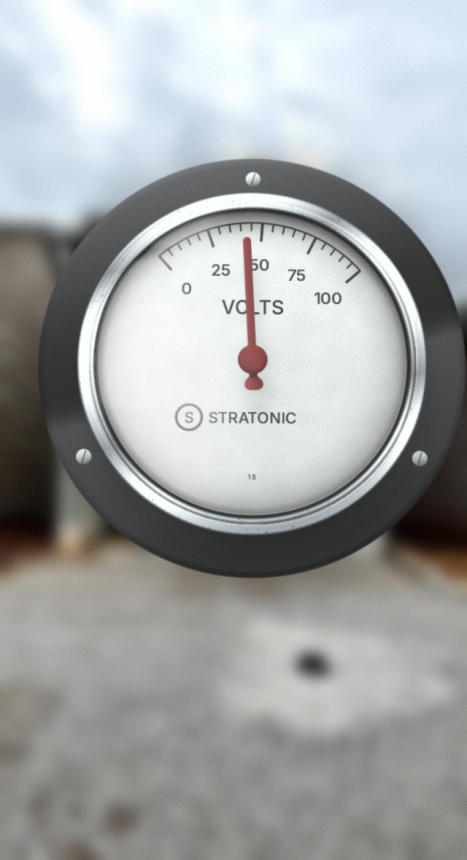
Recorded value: 42.5 V
